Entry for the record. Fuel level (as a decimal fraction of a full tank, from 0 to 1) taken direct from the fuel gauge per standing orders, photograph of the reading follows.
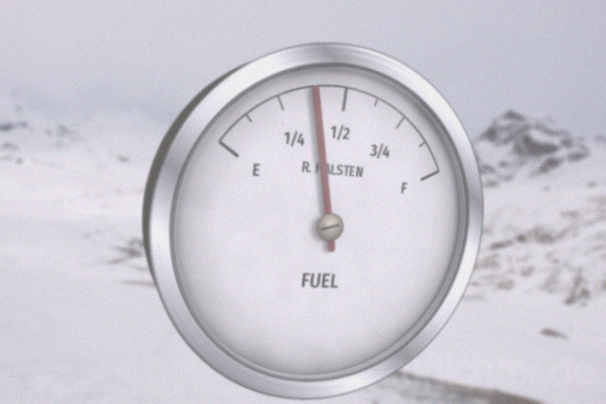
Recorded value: 0.375
